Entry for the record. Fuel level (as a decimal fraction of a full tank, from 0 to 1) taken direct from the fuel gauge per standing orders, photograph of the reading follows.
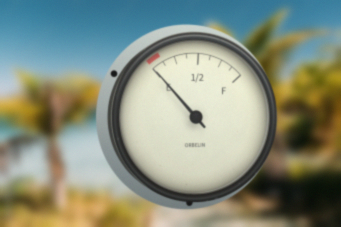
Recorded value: 0
